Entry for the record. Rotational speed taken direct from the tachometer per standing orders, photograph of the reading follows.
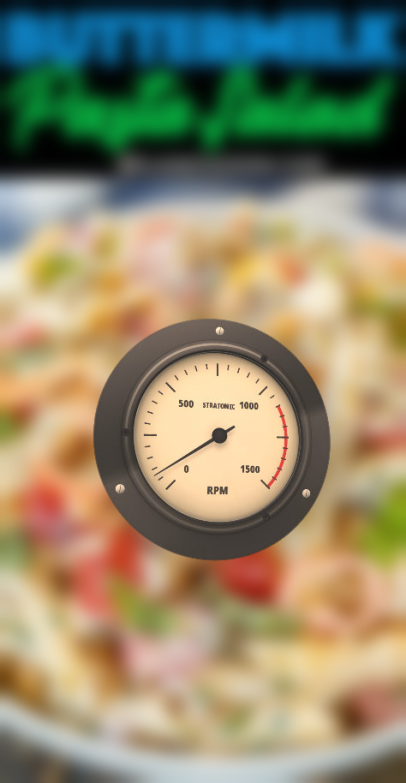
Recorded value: 75 rpm
